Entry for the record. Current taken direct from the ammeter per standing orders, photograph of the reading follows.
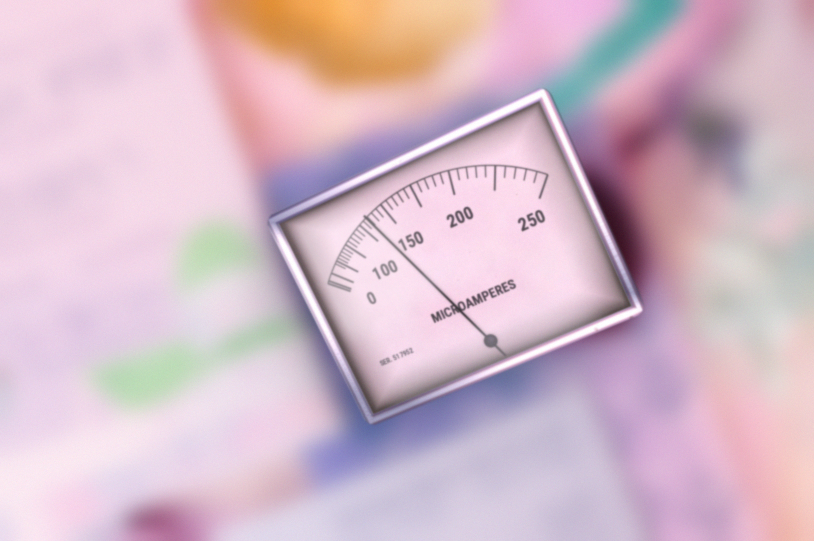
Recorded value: 135 µA
